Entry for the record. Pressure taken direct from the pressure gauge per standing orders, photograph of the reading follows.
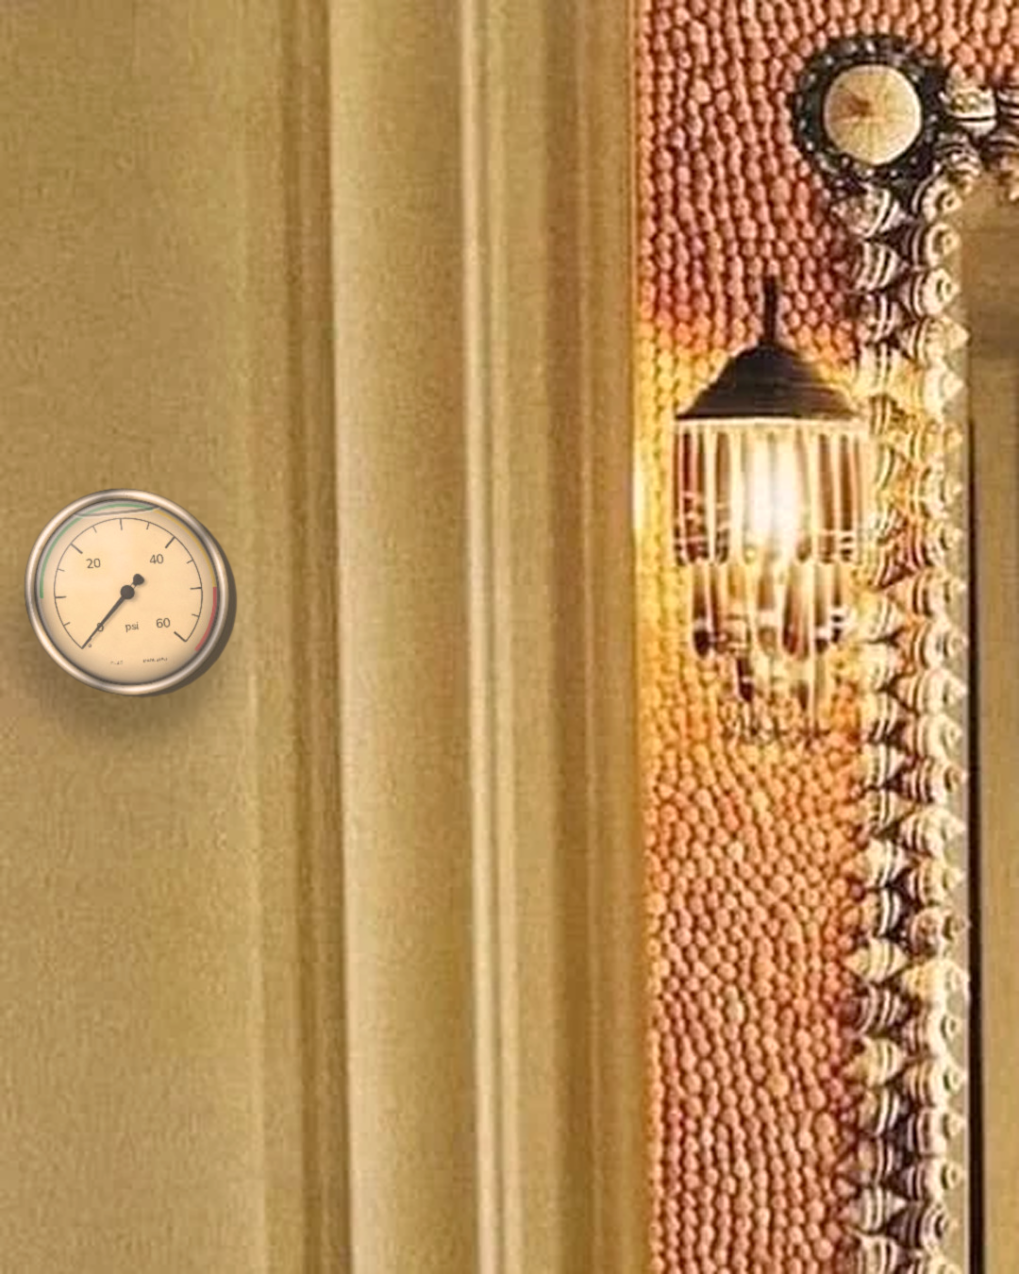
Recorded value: 0 psi
